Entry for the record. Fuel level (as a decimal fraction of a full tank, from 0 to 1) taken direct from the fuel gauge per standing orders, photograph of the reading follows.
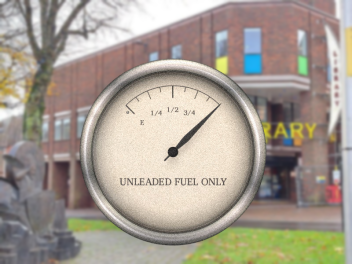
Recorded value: 1
